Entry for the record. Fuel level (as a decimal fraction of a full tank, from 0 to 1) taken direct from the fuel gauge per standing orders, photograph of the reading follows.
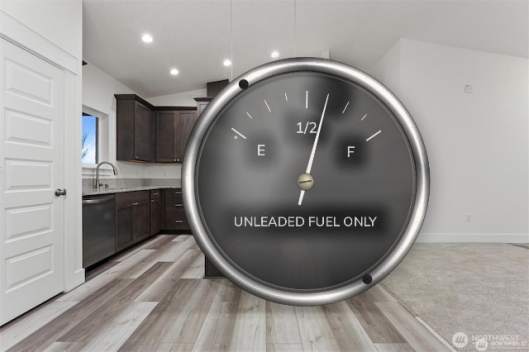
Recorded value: 0.625
